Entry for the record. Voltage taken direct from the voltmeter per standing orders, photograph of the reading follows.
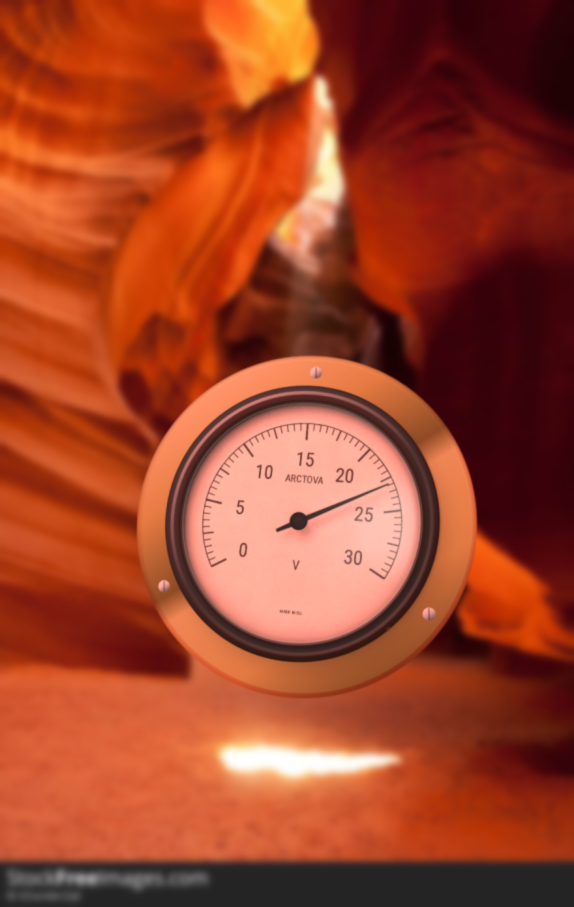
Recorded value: 23 V
